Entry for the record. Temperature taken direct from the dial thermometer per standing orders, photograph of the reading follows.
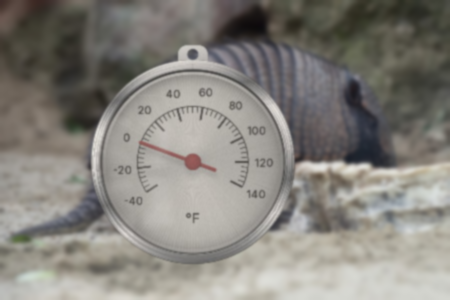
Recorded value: 0 °F
